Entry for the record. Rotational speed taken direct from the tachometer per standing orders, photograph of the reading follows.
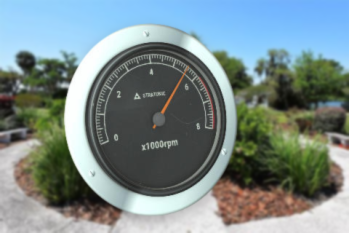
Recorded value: 5500 rpm
